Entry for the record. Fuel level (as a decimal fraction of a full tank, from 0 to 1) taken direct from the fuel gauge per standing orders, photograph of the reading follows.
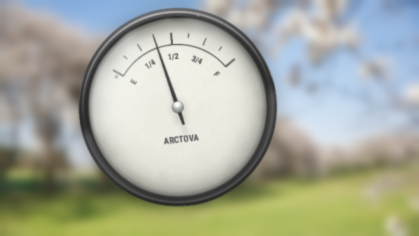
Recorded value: 0.375
